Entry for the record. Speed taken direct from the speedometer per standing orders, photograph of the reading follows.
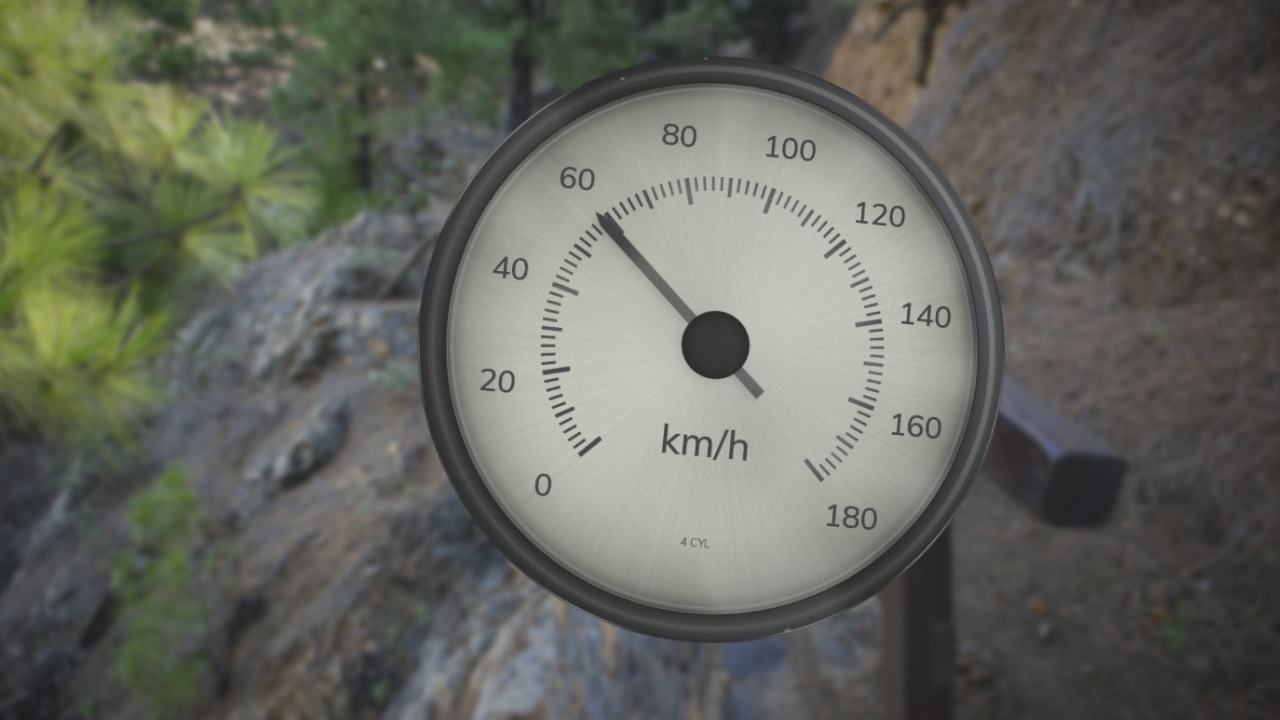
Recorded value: 58 km/h
